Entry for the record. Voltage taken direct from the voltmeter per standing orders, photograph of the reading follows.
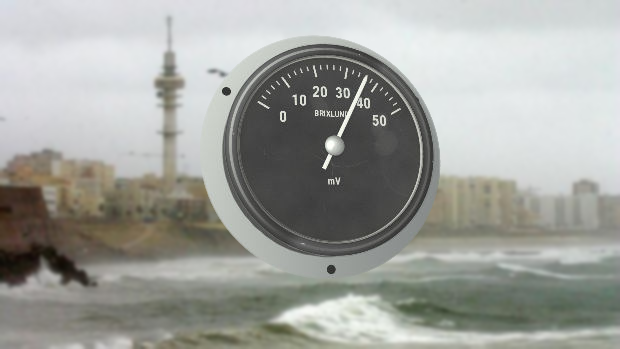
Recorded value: 36 mV
